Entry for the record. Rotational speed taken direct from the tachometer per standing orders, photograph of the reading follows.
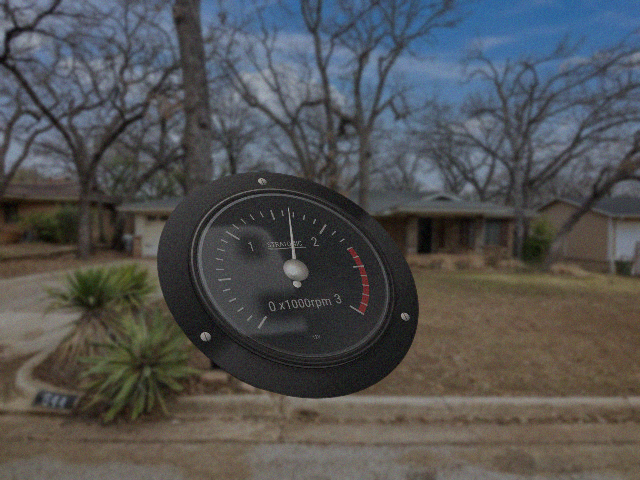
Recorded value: 1650 rpm
